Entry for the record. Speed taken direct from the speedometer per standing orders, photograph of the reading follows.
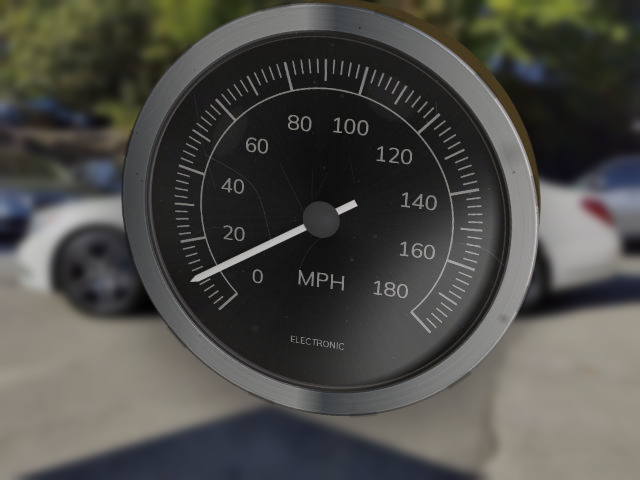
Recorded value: 10 mph
